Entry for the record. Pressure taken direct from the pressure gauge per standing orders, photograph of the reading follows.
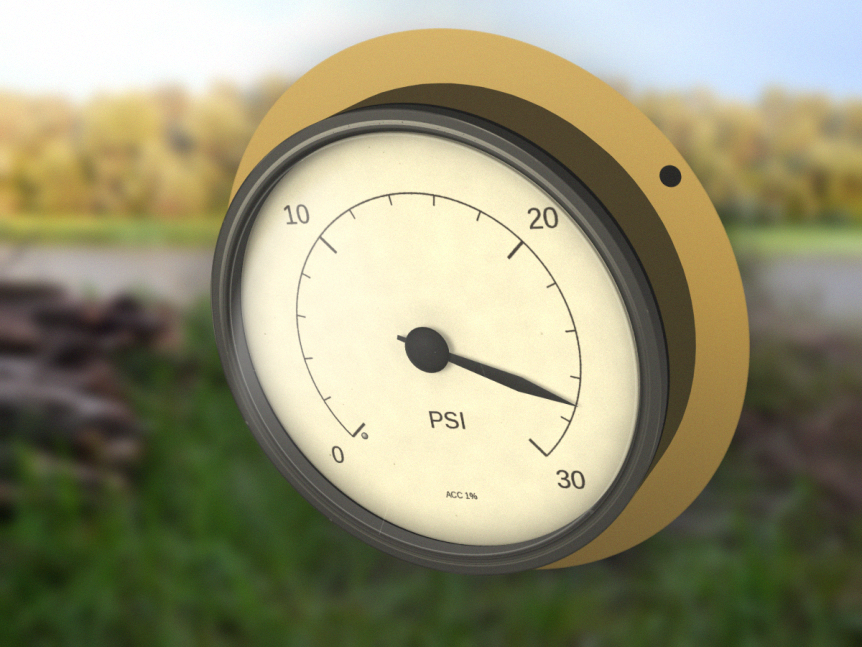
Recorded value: 27 psi
